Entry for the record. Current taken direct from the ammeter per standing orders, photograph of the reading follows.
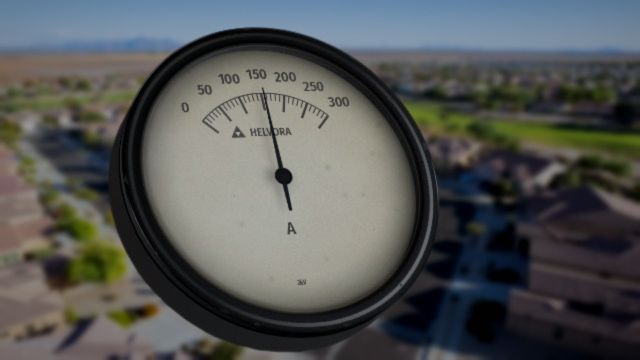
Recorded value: 150 A
